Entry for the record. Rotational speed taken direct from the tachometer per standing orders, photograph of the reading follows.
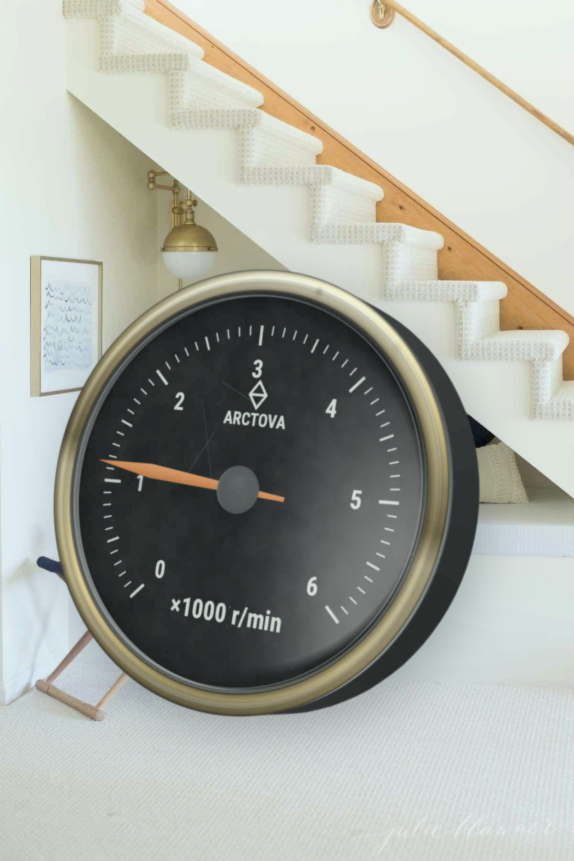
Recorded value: 1150 rpm
